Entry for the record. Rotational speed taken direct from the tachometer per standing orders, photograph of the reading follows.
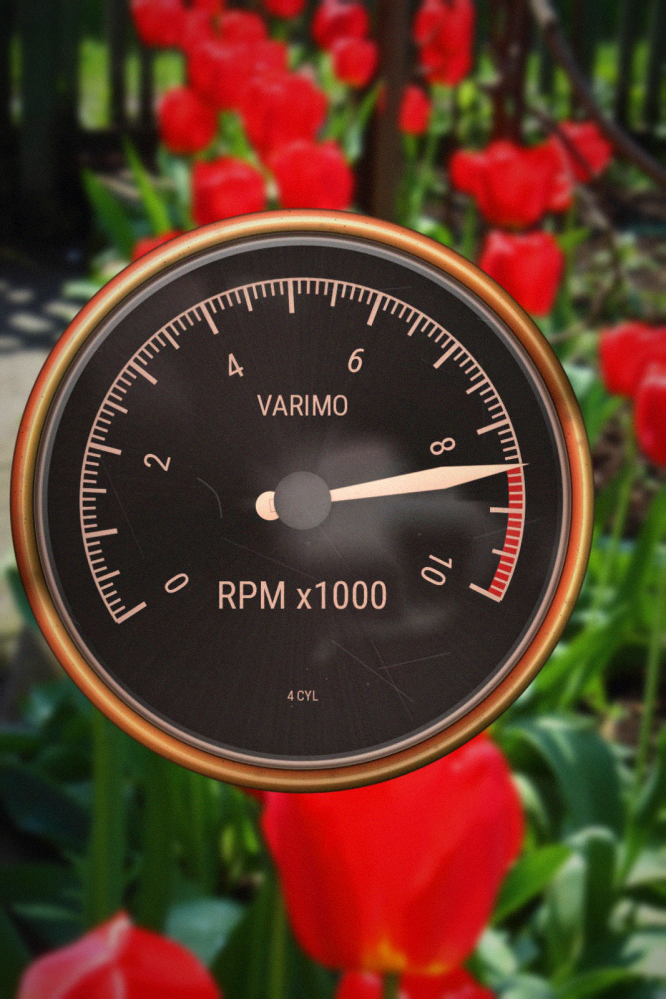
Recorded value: 8500 rpm
